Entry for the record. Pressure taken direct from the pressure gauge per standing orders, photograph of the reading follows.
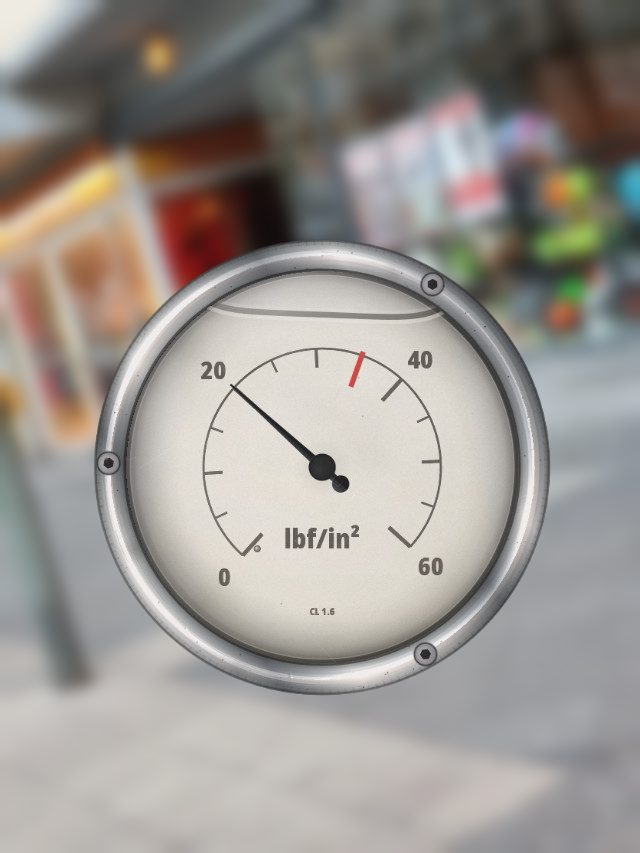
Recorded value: 20 psi
